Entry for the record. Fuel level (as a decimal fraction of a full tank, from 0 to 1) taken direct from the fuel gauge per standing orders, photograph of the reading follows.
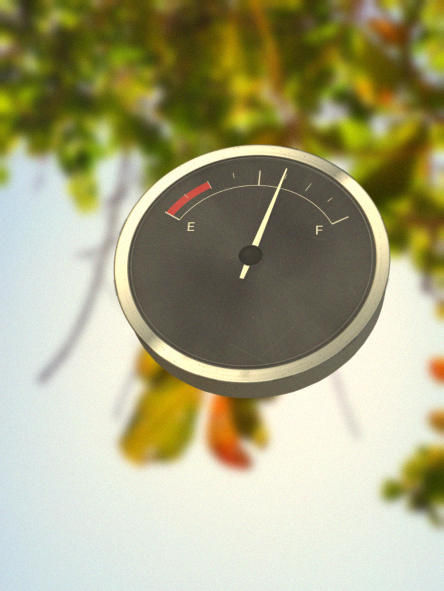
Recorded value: 0.625
